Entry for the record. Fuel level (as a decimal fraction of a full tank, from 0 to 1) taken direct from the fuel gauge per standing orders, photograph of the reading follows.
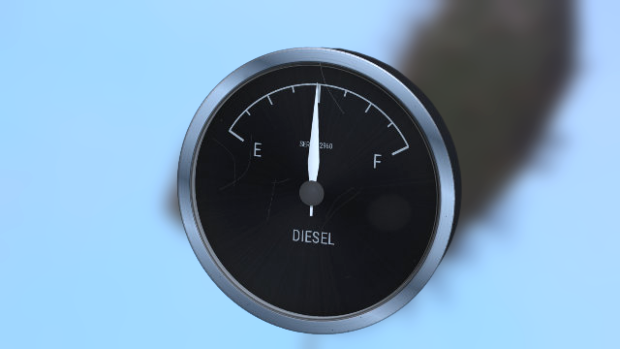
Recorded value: 0.5
